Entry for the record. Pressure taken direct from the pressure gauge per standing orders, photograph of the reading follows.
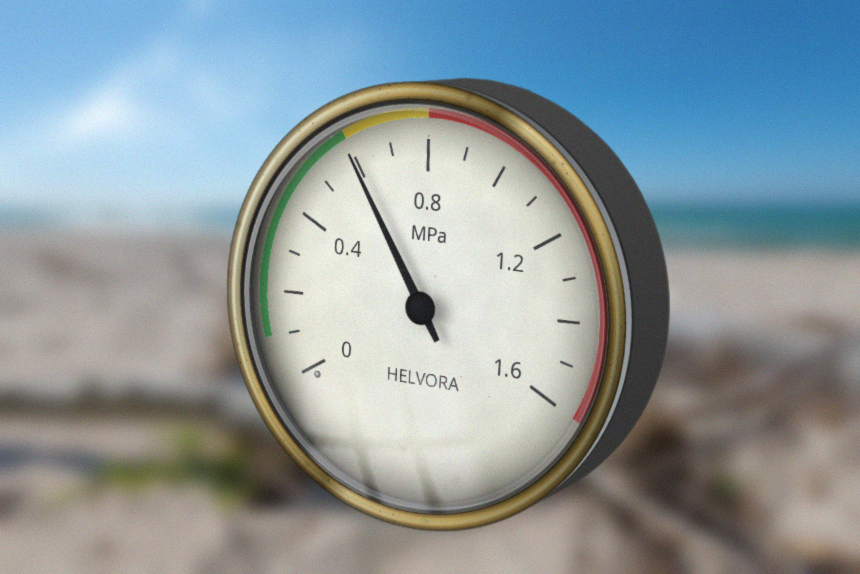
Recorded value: 0.6 MPa
